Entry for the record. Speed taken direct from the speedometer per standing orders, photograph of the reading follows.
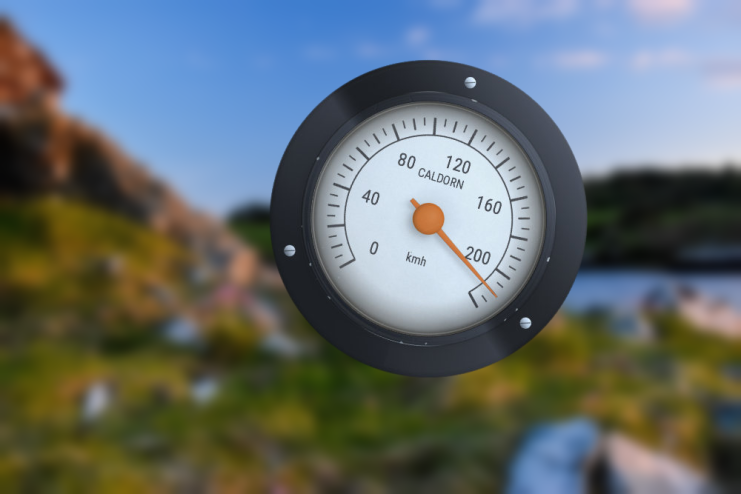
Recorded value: 210 km/h
